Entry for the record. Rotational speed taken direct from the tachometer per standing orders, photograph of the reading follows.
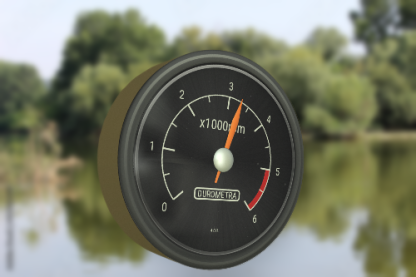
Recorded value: 3250 rpm
